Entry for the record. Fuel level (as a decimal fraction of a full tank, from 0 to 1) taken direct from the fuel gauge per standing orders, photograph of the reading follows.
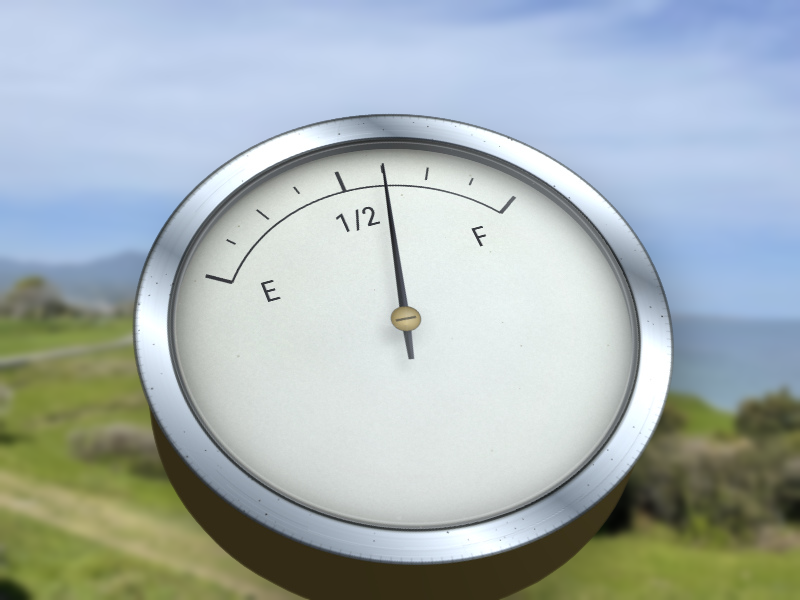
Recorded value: 0.625
